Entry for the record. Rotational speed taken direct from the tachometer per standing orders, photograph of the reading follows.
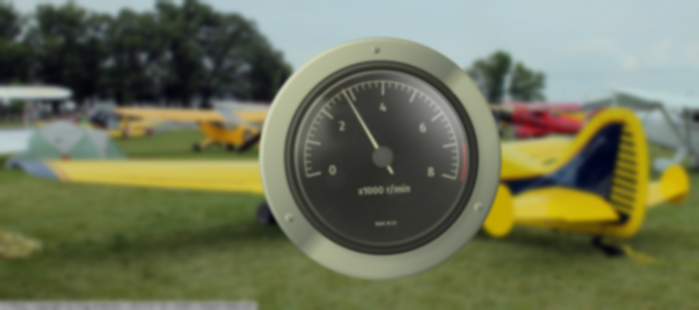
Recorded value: 2800 rpm
